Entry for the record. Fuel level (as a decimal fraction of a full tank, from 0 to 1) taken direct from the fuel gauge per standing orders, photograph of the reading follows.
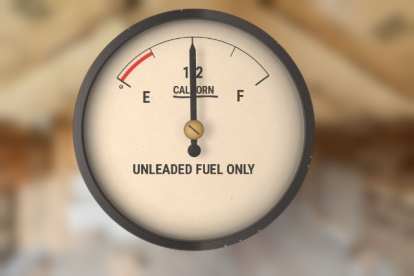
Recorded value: 0.5
